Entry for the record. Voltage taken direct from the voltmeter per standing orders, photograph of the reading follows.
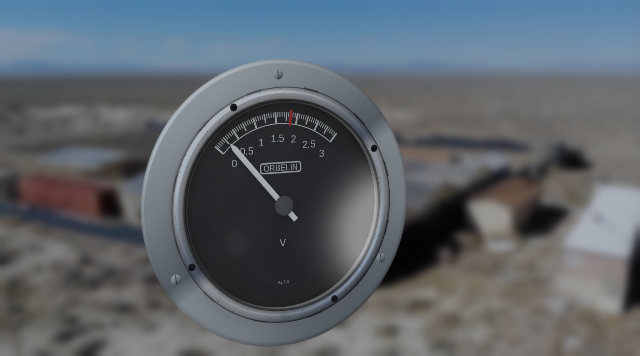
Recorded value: 0.25 V
